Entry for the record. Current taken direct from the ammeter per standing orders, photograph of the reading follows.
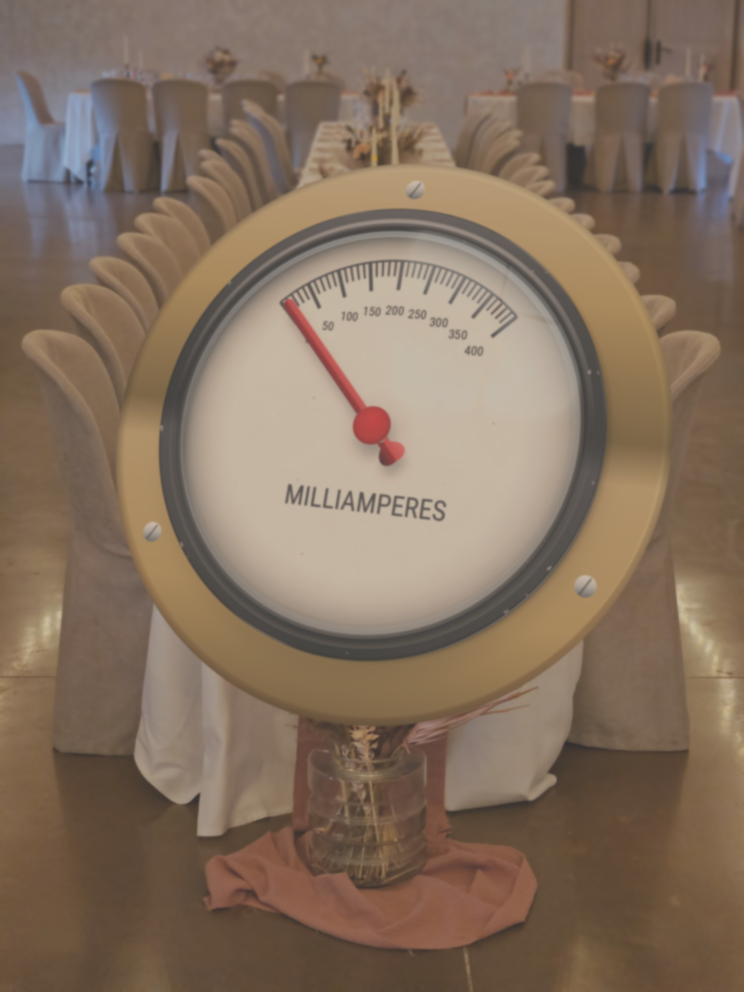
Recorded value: 10 mA
